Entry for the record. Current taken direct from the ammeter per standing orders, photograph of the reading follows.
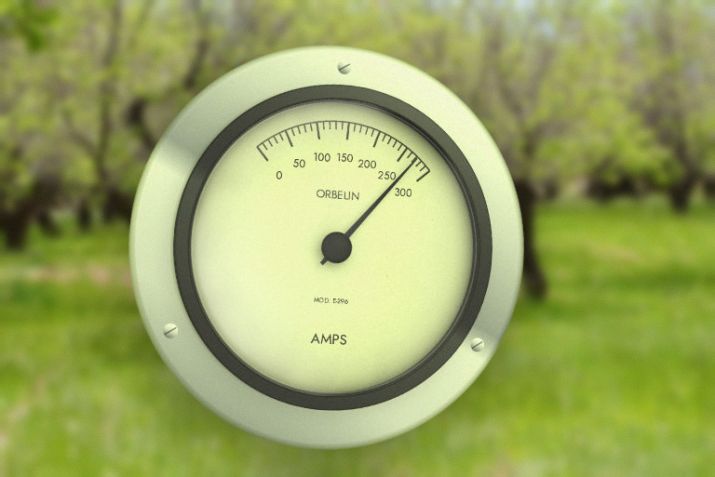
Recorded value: 270 A
